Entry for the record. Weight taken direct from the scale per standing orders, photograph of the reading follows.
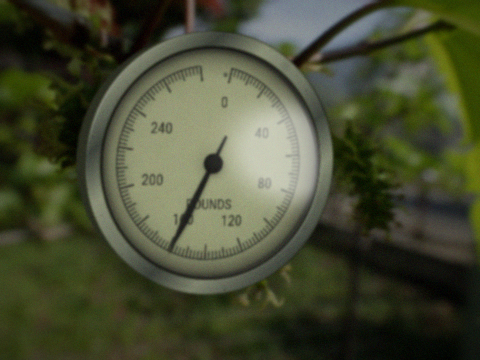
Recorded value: 160 lb
